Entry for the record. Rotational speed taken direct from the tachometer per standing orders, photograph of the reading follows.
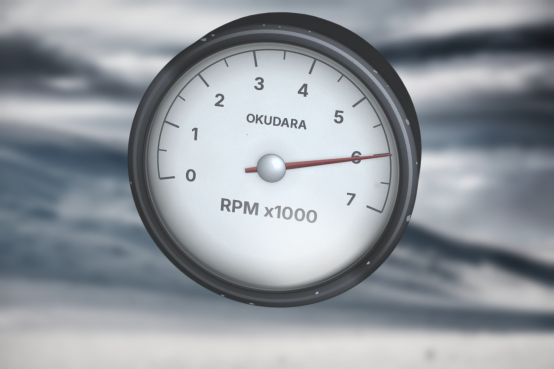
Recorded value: 6000 rpm
